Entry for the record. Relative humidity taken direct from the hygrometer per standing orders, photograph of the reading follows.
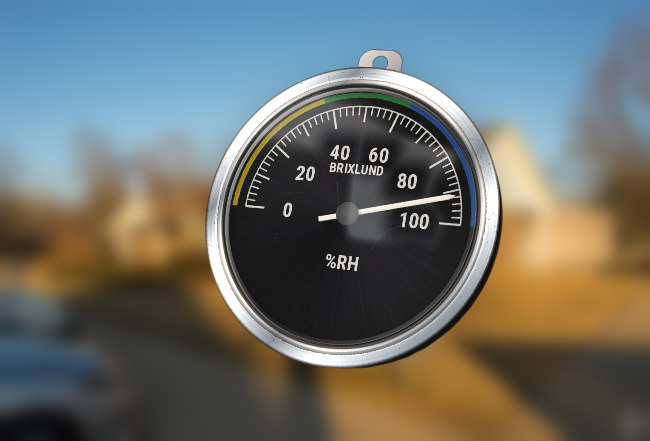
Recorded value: 92 %
